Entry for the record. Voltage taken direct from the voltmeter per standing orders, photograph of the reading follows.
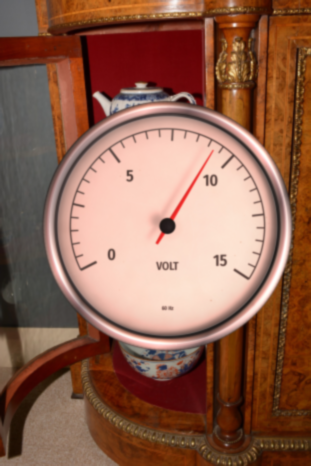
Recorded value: 9.25 V
